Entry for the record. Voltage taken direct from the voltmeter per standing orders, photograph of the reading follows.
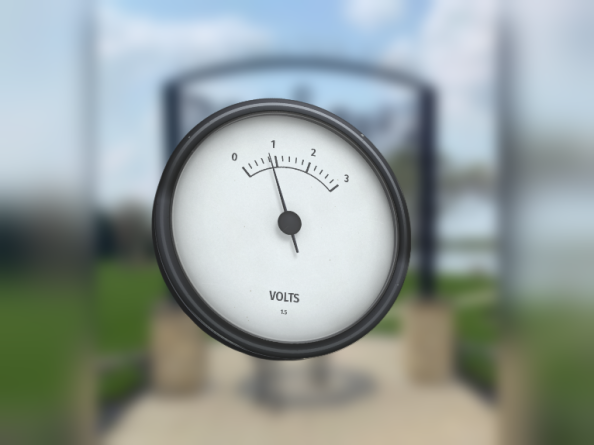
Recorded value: 0.8 V
